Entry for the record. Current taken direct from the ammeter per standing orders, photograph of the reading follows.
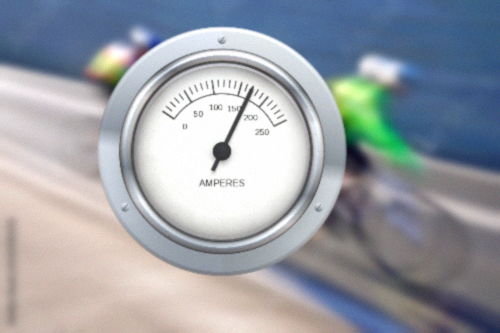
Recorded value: 170 A
